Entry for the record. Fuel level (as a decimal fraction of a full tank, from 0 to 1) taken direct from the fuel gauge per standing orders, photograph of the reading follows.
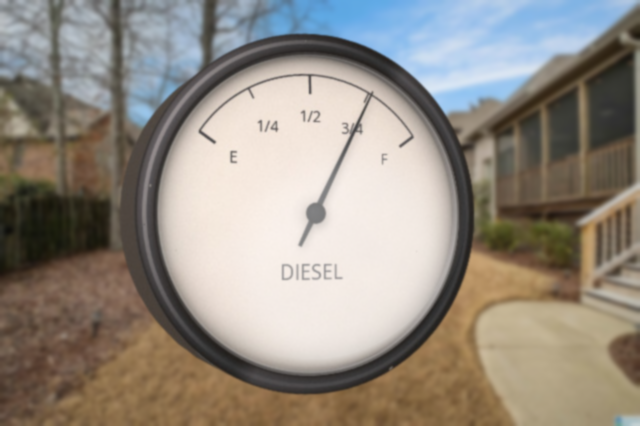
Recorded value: 0.75
